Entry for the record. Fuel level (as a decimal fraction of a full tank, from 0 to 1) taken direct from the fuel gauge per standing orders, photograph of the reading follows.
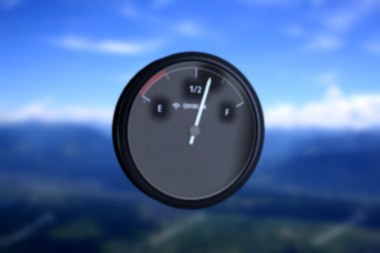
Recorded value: 0.625
